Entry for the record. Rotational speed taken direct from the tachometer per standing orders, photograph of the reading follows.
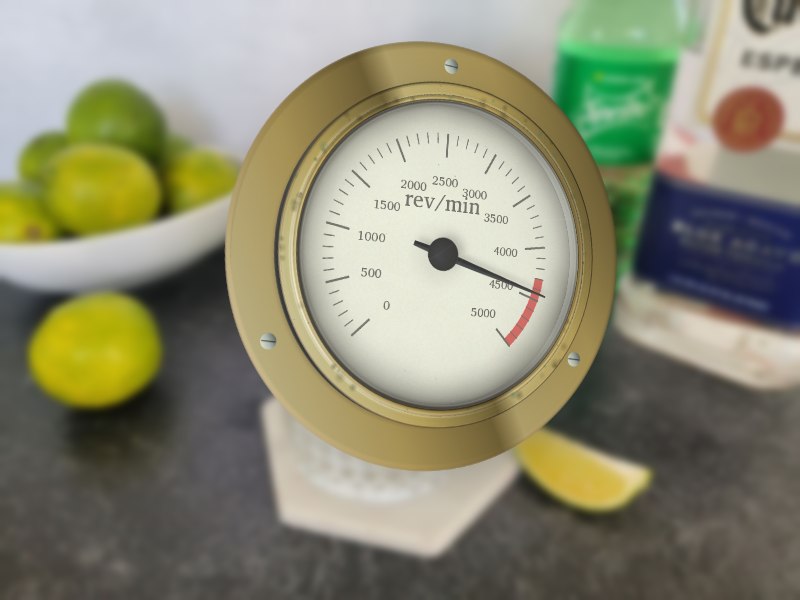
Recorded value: 4450 rpm
